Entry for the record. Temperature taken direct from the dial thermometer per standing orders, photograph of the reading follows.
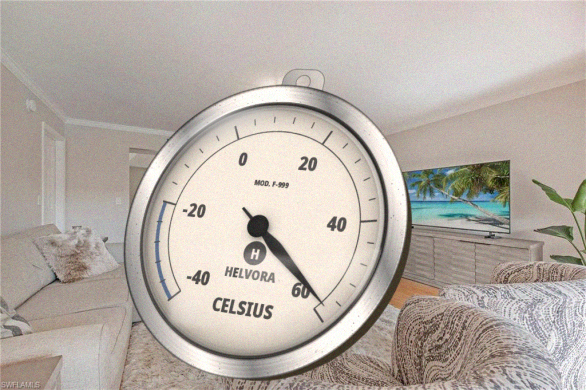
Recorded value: 58 °C
